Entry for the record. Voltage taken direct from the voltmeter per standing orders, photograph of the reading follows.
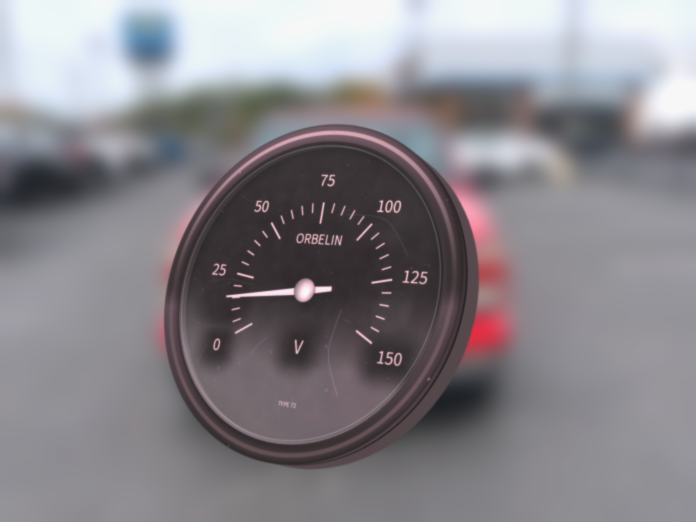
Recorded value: 15 V
